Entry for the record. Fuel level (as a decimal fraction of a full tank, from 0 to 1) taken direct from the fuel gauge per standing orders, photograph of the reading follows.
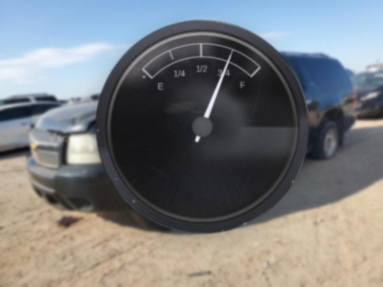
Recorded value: 0.75
